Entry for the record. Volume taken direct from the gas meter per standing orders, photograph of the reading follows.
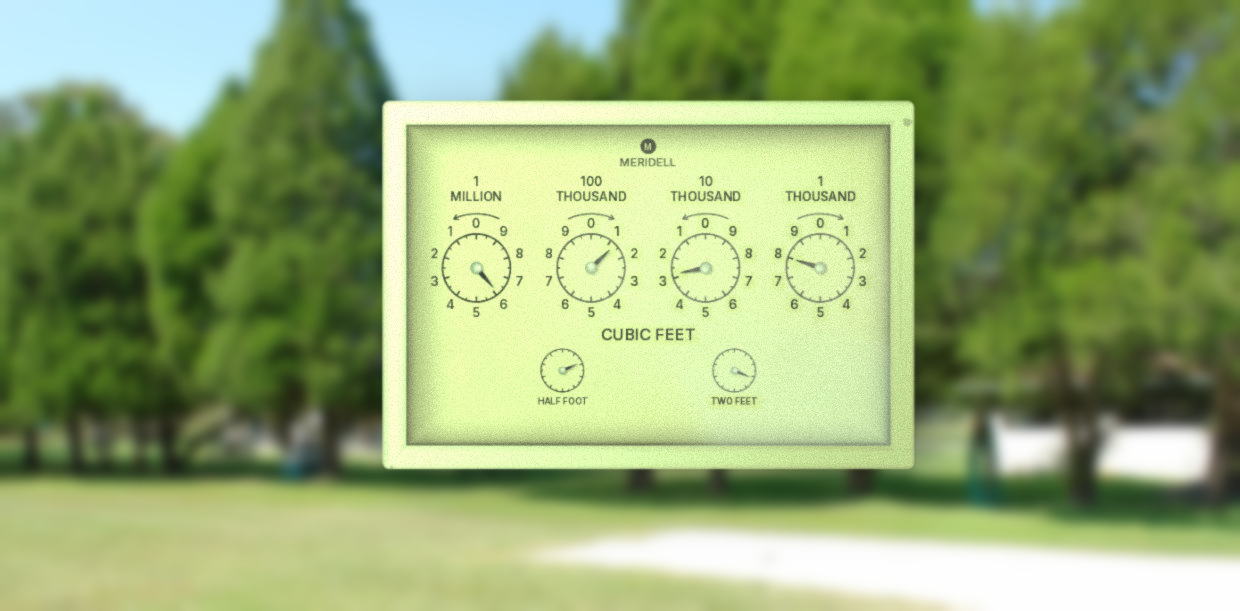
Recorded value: 612800 ft³
